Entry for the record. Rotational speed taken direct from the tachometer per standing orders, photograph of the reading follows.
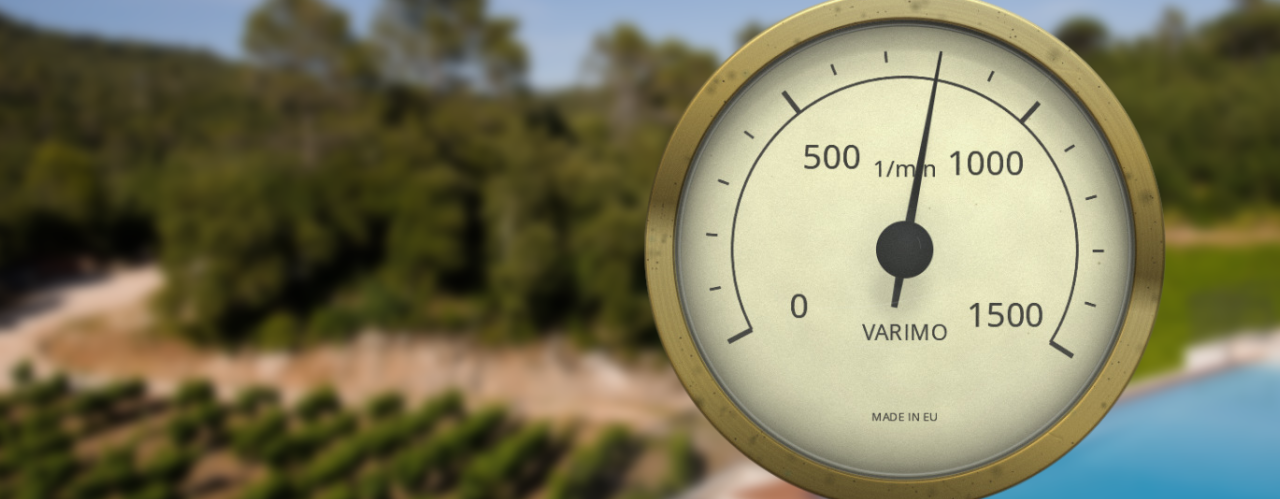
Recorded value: 800 rpm
